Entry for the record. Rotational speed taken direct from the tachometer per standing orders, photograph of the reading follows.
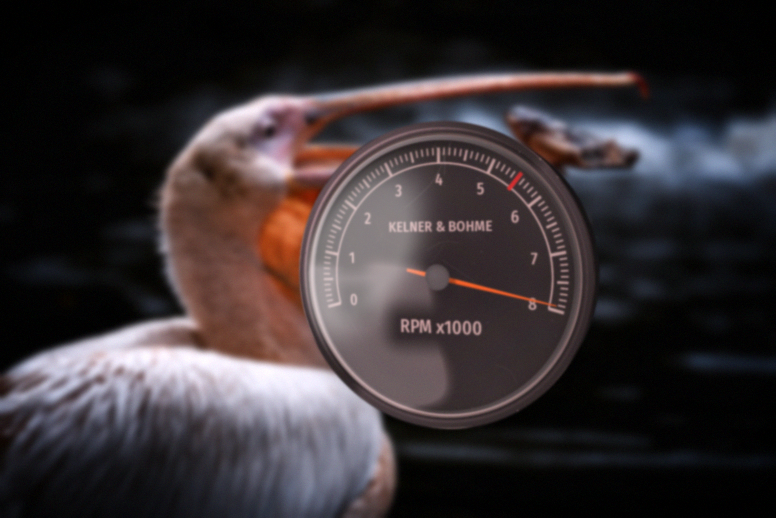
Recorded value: 7900 rpm
